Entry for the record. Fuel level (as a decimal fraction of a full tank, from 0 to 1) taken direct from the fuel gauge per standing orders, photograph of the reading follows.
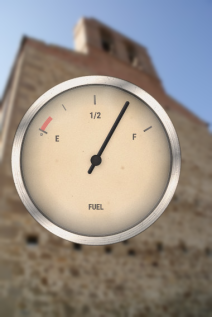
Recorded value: 0.75
